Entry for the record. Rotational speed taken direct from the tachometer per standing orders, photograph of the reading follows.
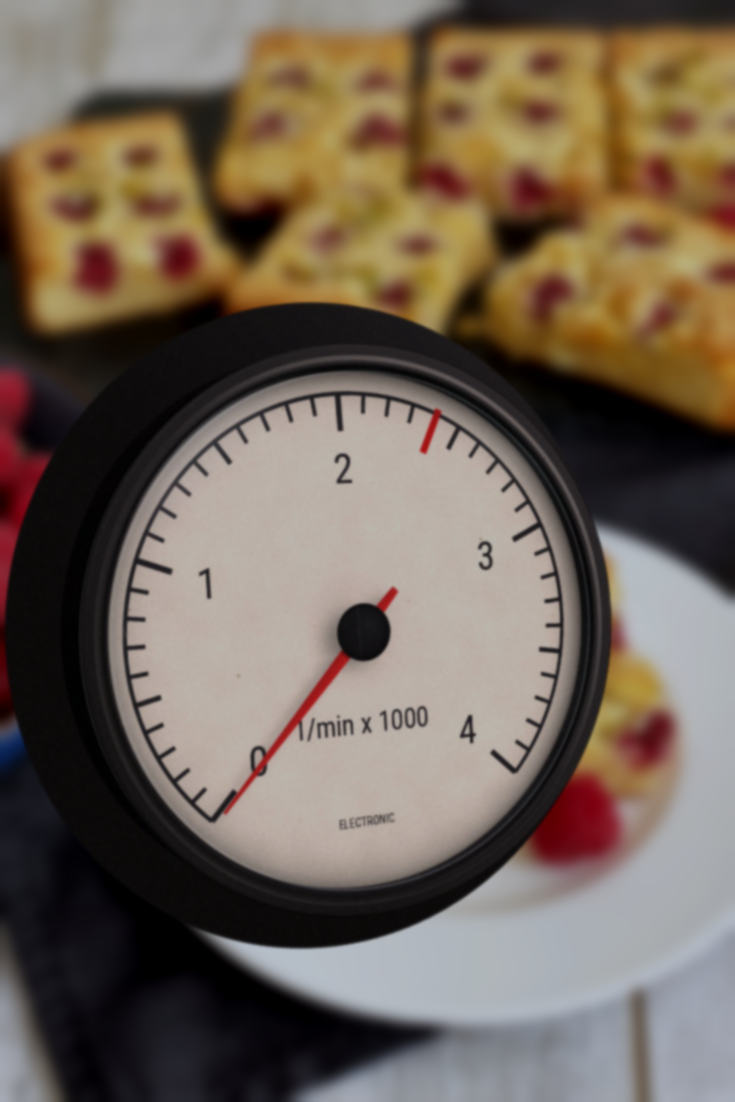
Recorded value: 0 rpm
